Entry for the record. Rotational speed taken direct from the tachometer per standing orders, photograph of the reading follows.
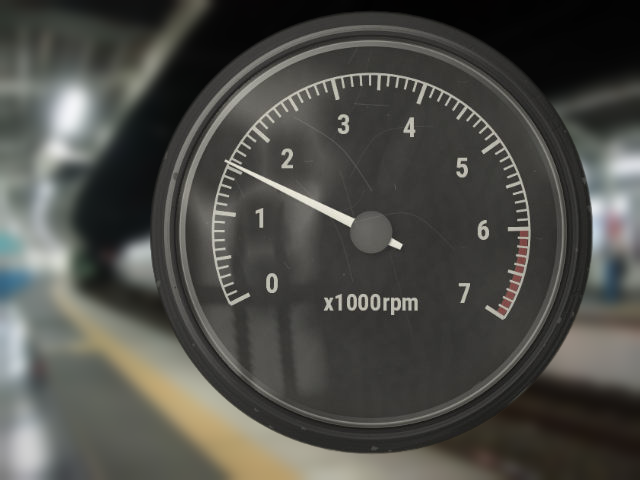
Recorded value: 1550 rpm
